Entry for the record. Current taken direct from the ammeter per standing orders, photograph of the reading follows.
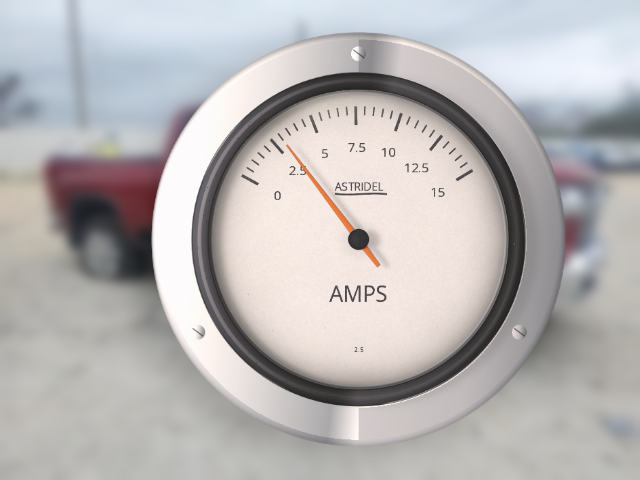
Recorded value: 3 A
